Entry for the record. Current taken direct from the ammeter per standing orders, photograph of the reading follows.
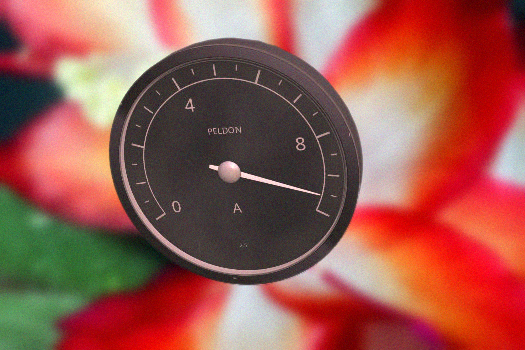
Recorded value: 9.5 A
